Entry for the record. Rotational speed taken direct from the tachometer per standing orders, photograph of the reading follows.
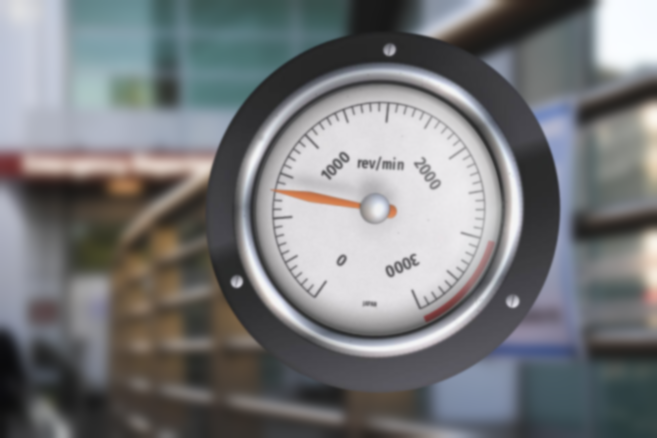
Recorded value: 650 rpm
